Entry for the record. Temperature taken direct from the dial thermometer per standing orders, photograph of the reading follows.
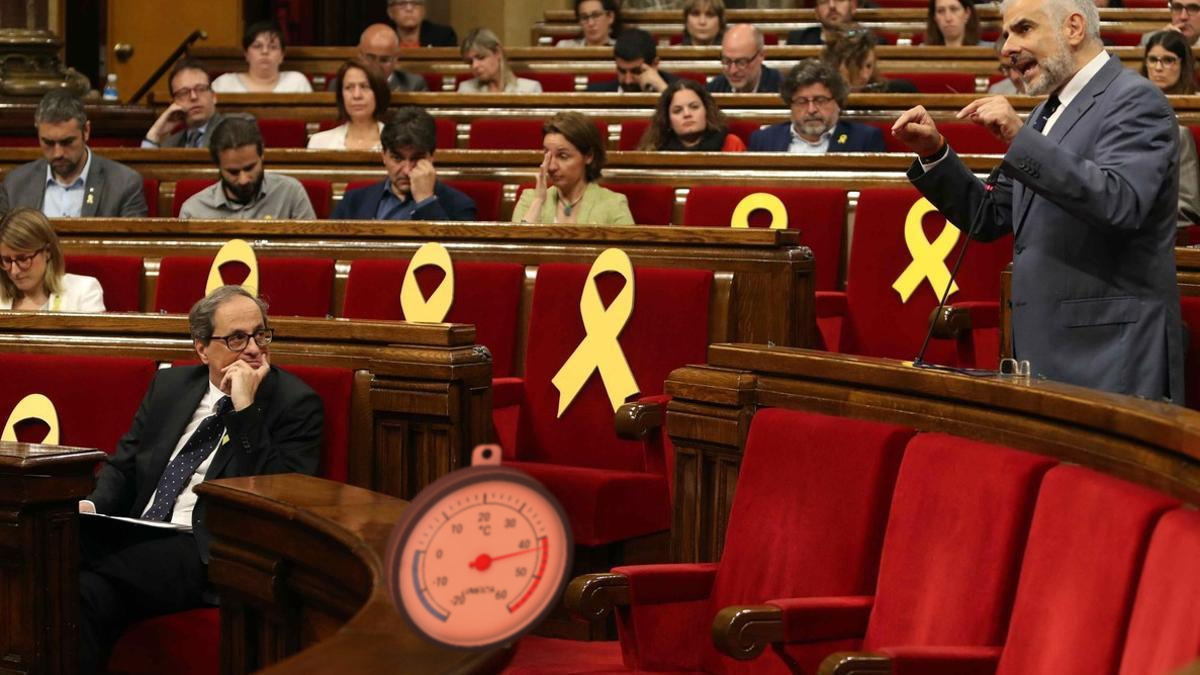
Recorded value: 42 °C
